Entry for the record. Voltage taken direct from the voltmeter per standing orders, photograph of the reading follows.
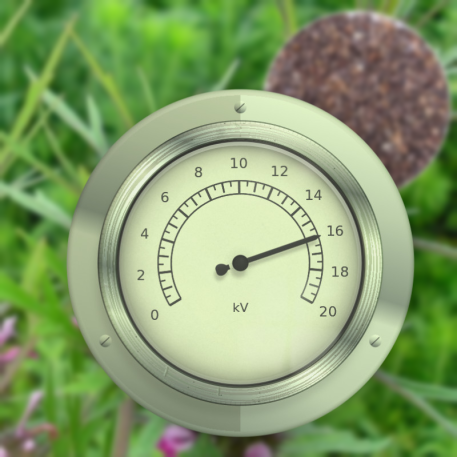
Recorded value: 16 kV
